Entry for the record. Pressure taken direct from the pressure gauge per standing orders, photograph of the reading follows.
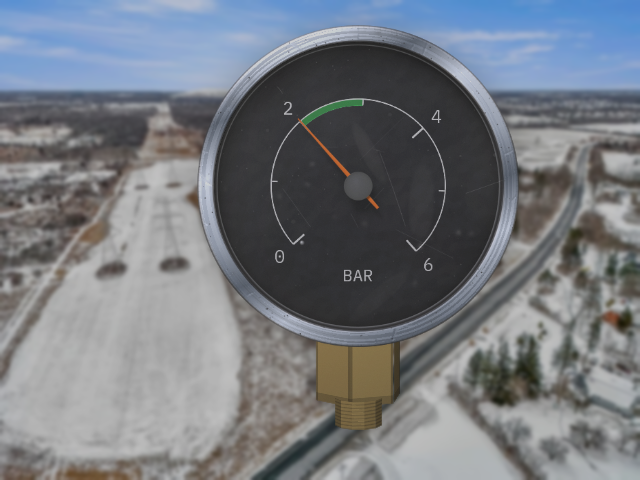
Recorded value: 2 bar
